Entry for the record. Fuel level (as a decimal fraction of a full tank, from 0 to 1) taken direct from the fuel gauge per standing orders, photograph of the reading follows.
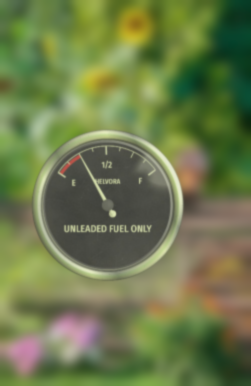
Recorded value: 0.25
